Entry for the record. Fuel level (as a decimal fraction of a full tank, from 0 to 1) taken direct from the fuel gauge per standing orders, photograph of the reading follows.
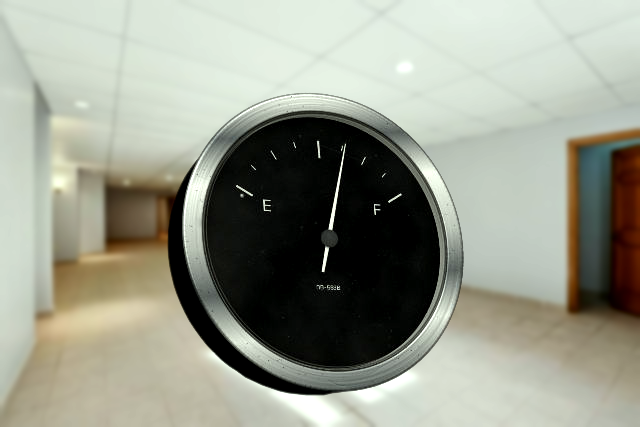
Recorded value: 0.625
